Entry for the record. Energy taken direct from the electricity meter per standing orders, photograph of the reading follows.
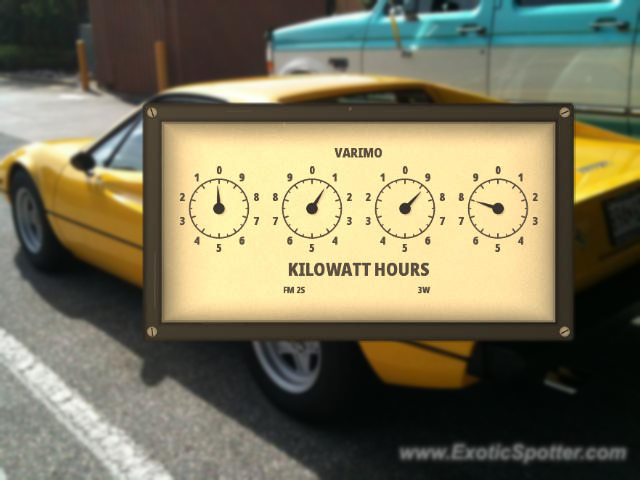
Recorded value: 88 kWh
